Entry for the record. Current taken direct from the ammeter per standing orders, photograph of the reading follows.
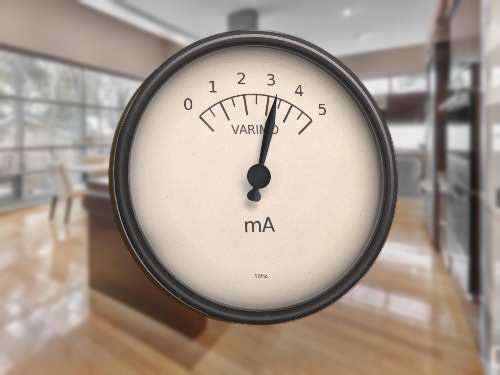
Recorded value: 3.25 mA
